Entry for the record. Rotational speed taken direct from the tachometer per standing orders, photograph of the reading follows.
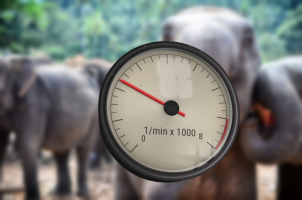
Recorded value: 2250 rpm
